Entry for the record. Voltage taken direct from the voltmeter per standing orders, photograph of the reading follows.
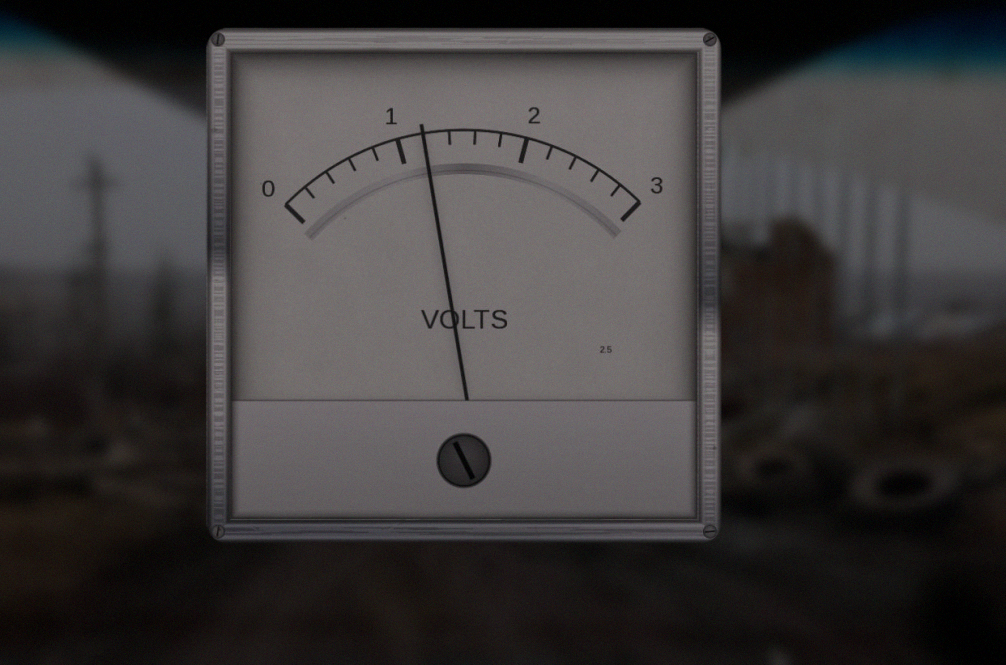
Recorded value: 1.2 V
